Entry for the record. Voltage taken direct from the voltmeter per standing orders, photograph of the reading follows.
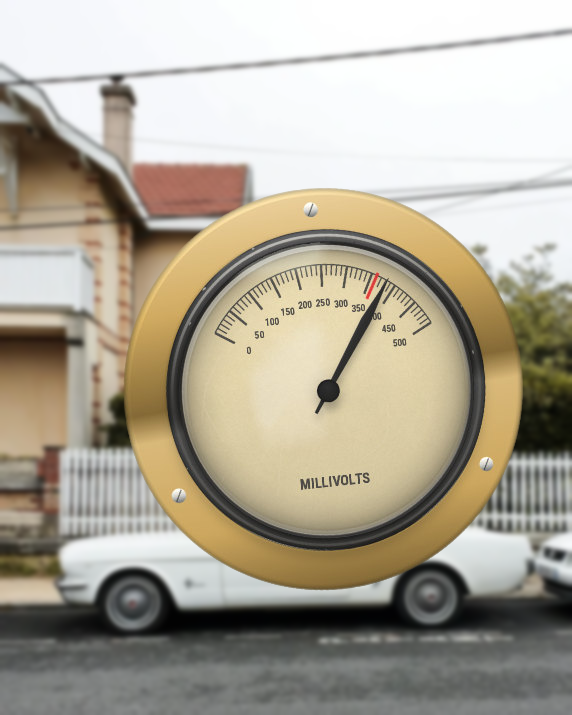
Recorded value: 380 mV
